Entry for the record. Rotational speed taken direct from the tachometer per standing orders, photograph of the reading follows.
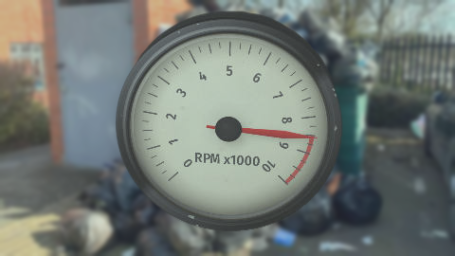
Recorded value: 8500 rpm
